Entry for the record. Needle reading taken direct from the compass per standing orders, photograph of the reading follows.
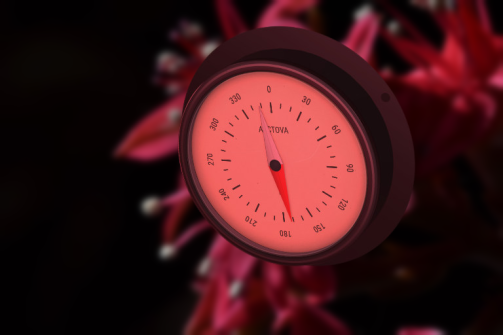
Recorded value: 170 °
